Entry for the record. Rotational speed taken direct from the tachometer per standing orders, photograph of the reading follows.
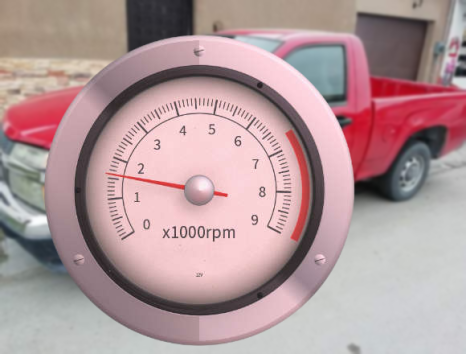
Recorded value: 1600 rpm
